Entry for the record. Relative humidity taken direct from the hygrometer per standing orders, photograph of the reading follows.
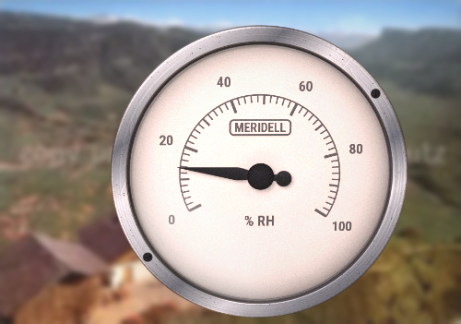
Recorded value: 14 %
